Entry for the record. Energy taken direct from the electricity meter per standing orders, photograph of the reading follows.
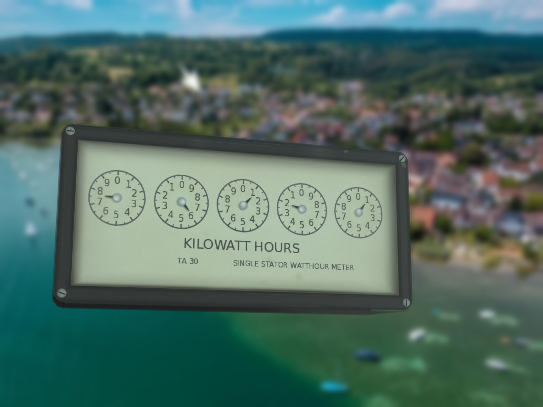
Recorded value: 76121 kWh
